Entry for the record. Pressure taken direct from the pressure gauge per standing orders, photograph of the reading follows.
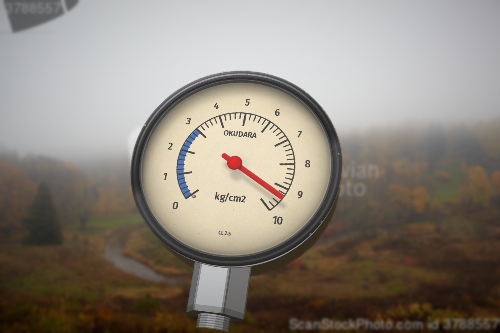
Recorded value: 9.4 kg/cm²
